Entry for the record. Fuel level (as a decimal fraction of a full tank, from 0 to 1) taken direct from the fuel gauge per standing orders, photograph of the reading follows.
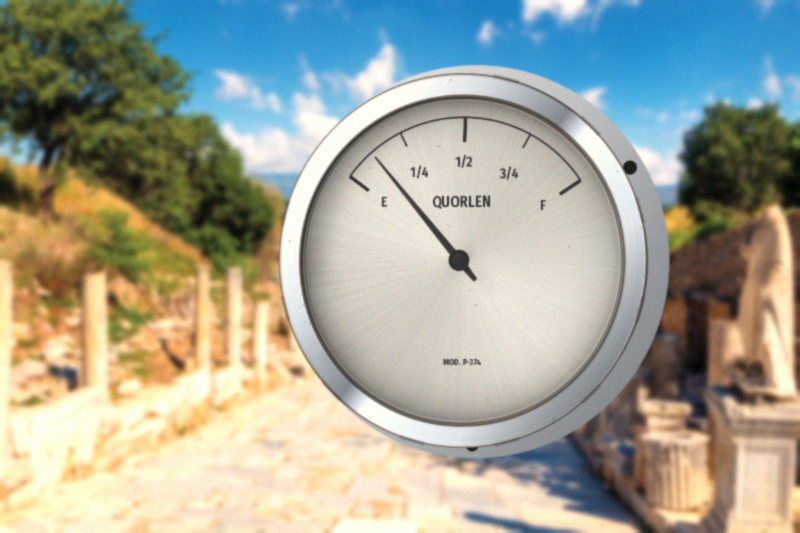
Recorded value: 0.125
